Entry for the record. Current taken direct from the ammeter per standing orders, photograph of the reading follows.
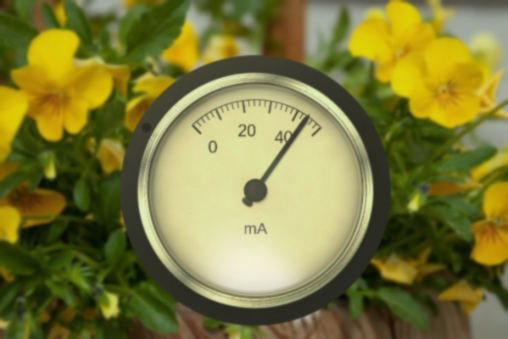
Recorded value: 44 mA
